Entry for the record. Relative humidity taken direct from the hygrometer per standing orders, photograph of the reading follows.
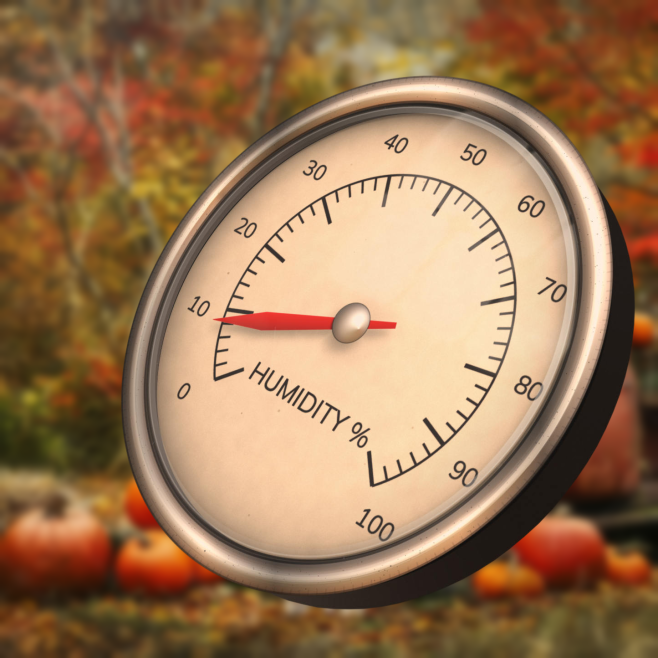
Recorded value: 8 %
